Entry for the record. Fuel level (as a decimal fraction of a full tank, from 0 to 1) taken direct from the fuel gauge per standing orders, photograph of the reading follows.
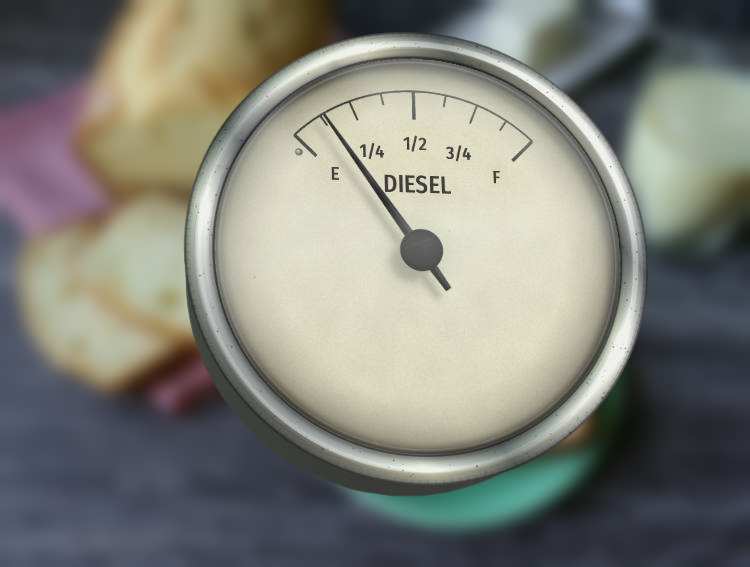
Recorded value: 0.125
